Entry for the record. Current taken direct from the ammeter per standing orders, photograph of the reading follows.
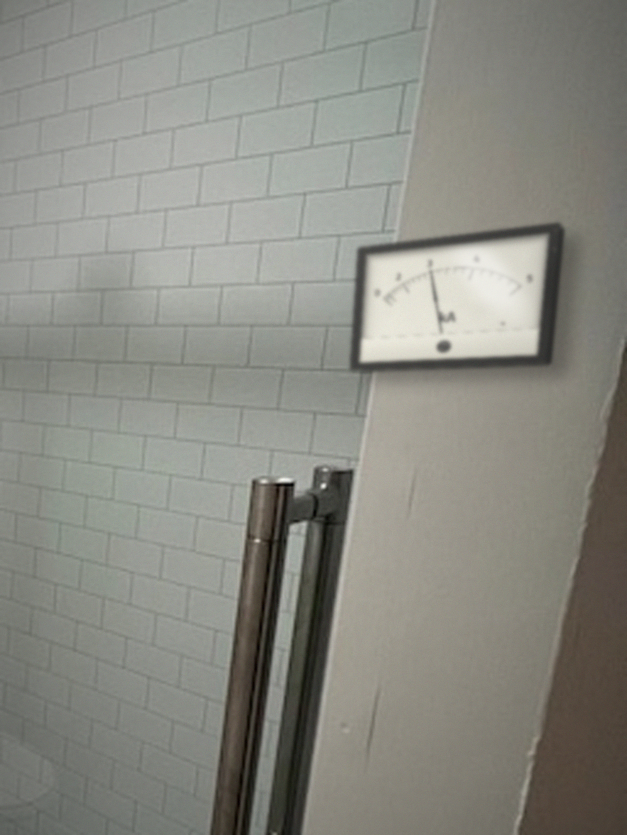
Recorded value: 3 kA
